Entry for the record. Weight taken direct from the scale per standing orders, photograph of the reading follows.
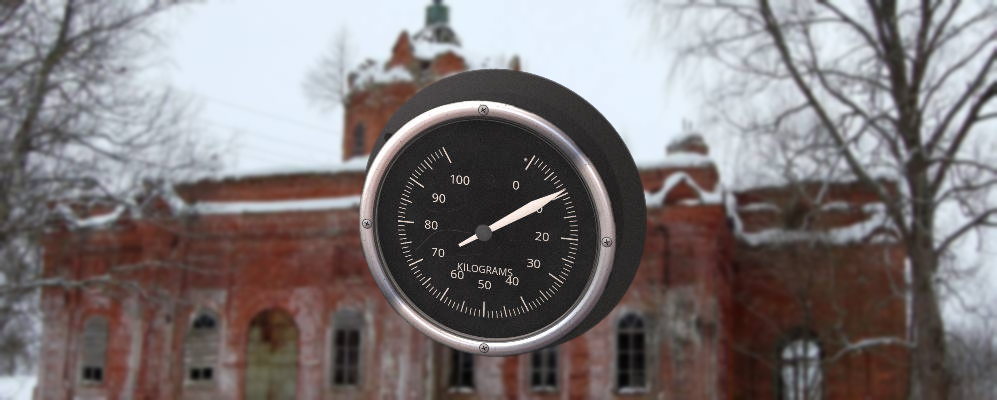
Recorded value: 9 kg
